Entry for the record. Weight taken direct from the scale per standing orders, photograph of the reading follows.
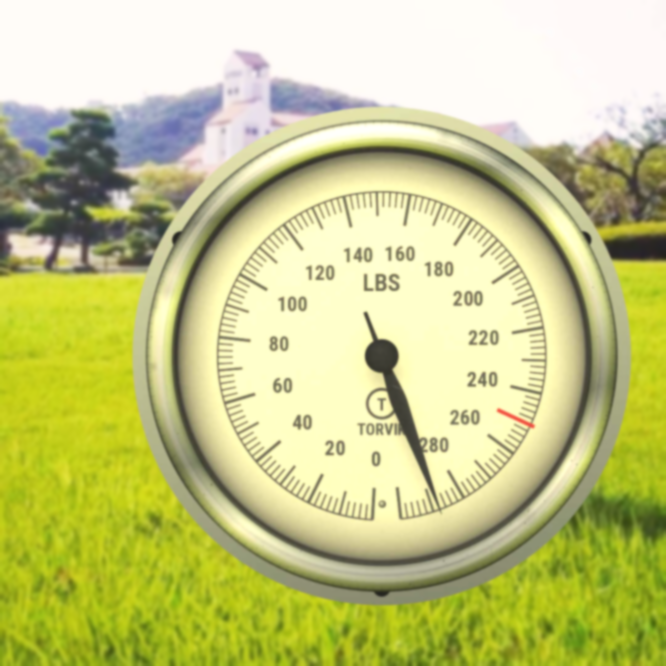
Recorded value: 288 lb
